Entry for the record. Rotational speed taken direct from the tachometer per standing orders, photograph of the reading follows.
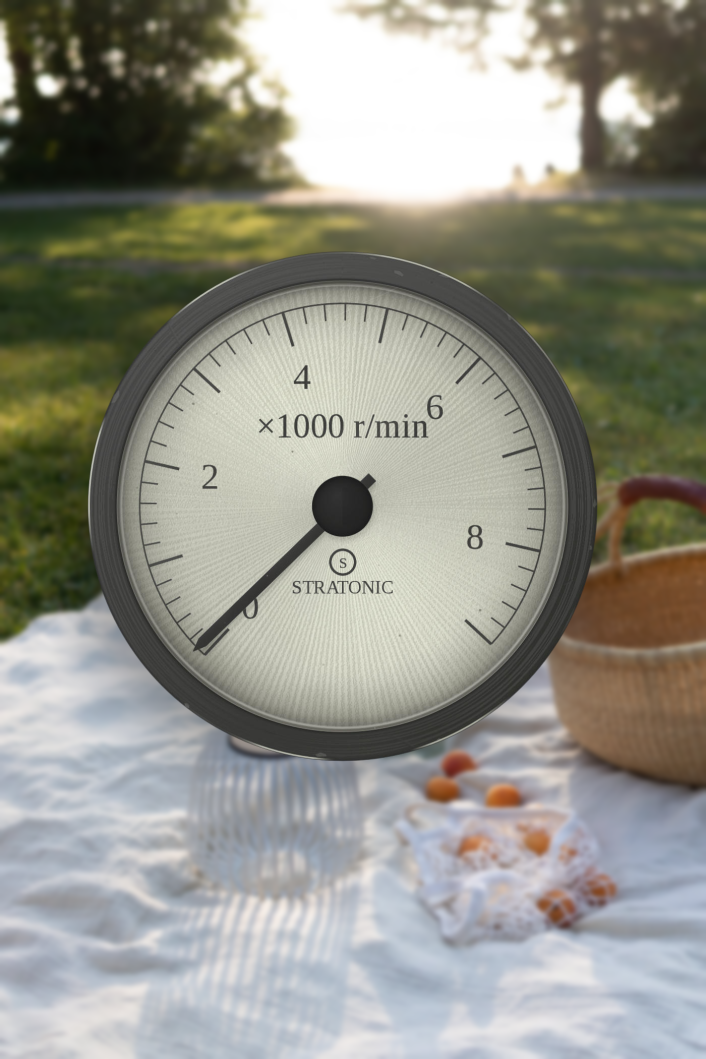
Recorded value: 100 rpm
